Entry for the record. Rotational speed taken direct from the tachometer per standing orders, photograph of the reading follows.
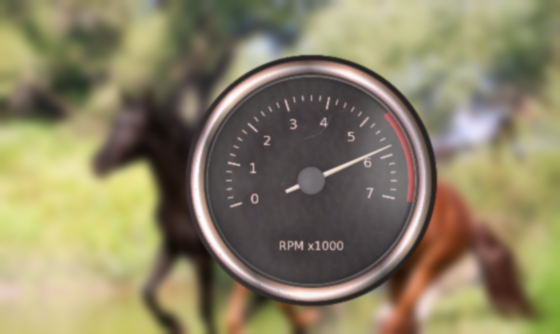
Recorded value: 5800 rpm
